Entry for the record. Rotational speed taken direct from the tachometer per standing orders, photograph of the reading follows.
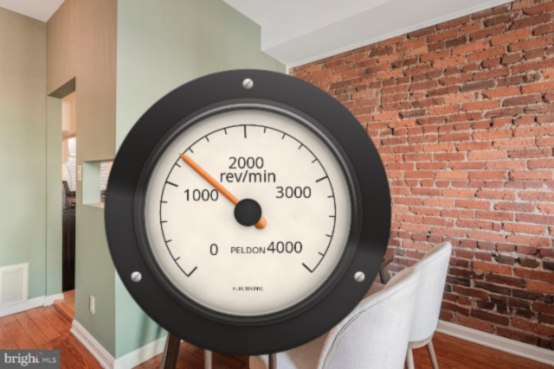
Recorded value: 1300 rpm
